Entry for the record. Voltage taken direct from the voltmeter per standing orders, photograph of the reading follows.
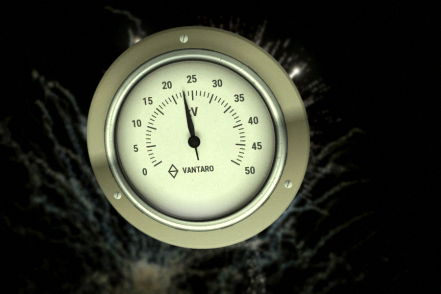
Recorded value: 23 kV
